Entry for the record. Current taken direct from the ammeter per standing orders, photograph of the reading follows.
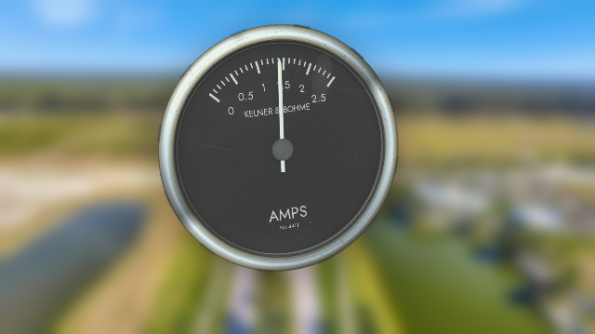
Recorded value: 1.4 A
